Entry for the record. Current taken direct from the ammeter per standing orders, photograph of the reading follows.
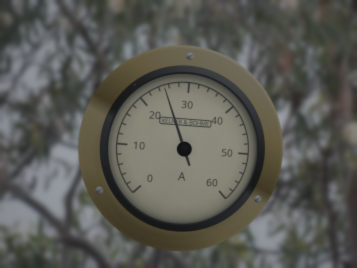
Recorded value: 25 A
